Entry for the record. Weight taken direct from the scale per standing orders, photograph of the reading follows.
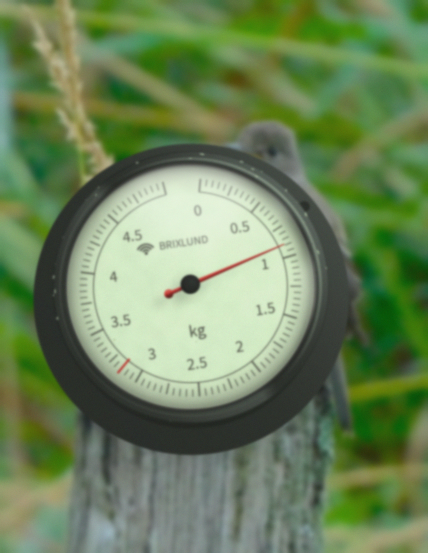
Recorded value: 0.9 kg
